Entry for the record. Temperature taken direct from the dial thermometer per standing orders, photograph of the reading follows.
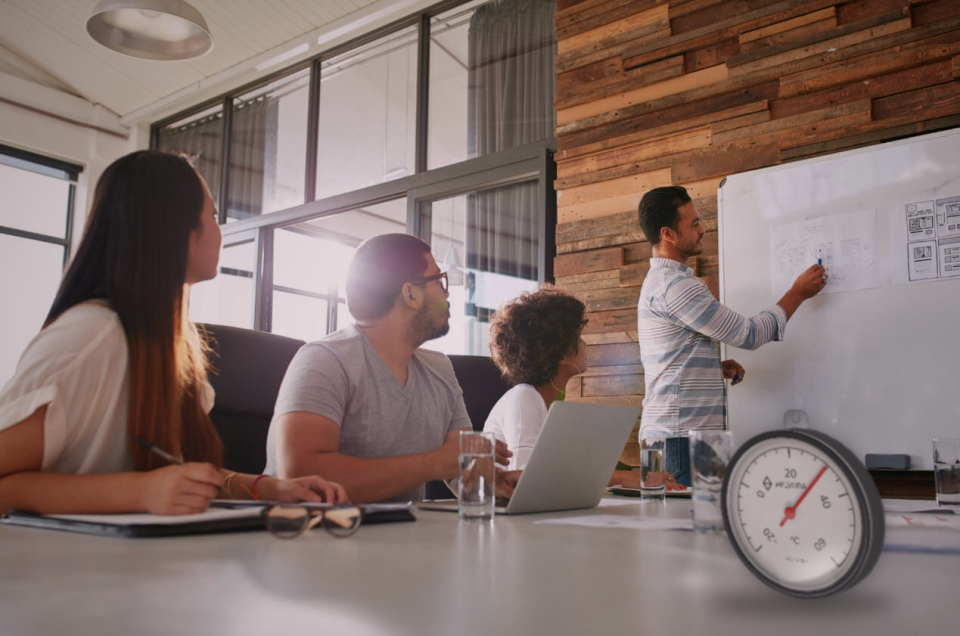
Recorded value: 32 °C
